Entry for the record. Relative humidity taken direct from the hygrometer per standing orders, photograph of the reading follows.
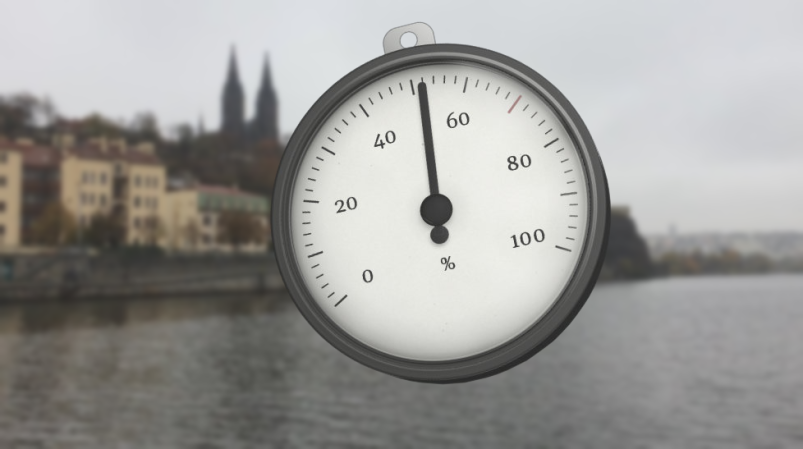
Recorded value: 52 %
